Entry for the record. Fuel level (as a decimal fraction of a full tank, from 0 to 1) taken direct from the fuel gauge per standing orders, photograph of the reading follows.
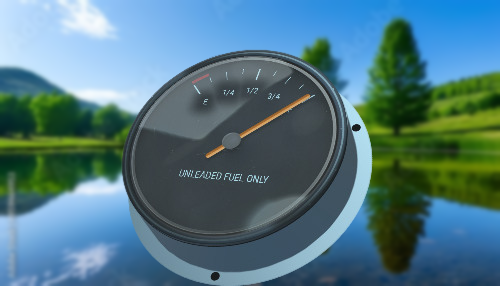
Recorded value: 1
